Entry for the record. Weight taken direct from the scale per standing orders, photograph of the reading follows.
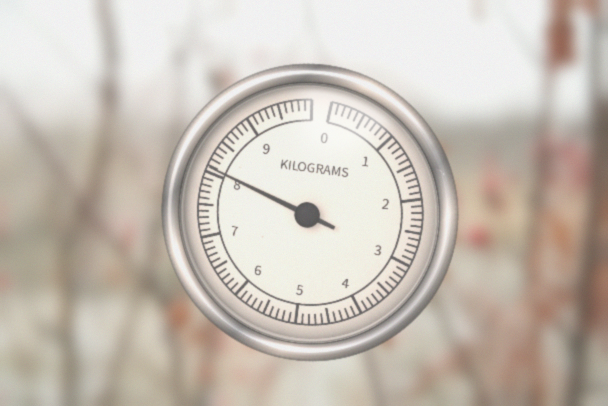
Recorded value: 8.1 kg
